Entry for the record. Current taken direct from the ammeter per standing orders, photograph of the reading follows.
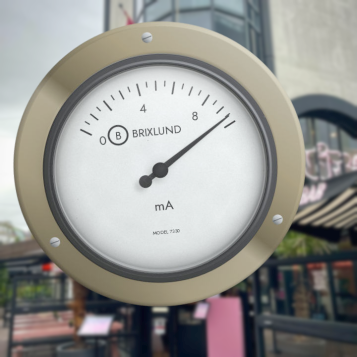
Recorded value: 9.5 mA
